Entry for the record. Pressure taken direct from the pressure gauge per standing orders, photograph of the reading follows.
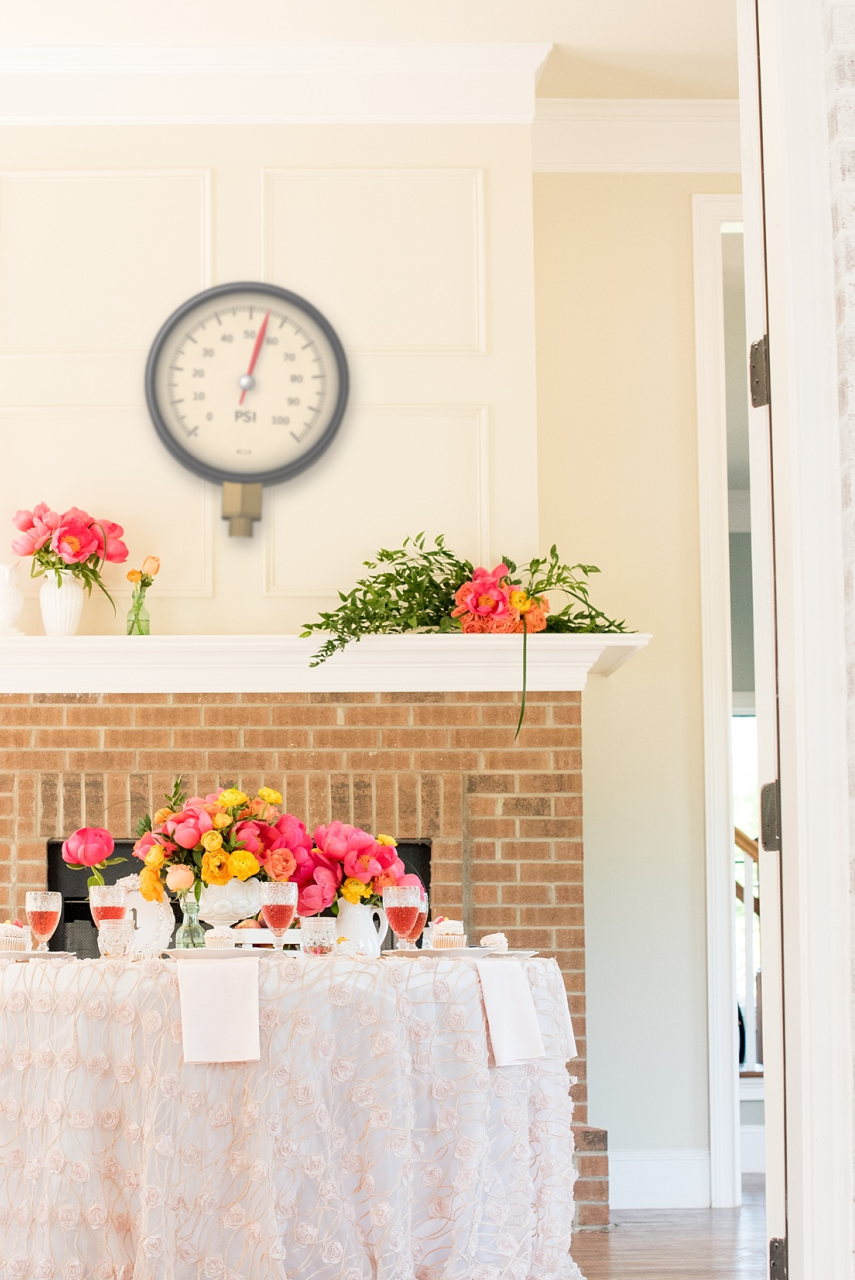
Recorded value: 55 psi
